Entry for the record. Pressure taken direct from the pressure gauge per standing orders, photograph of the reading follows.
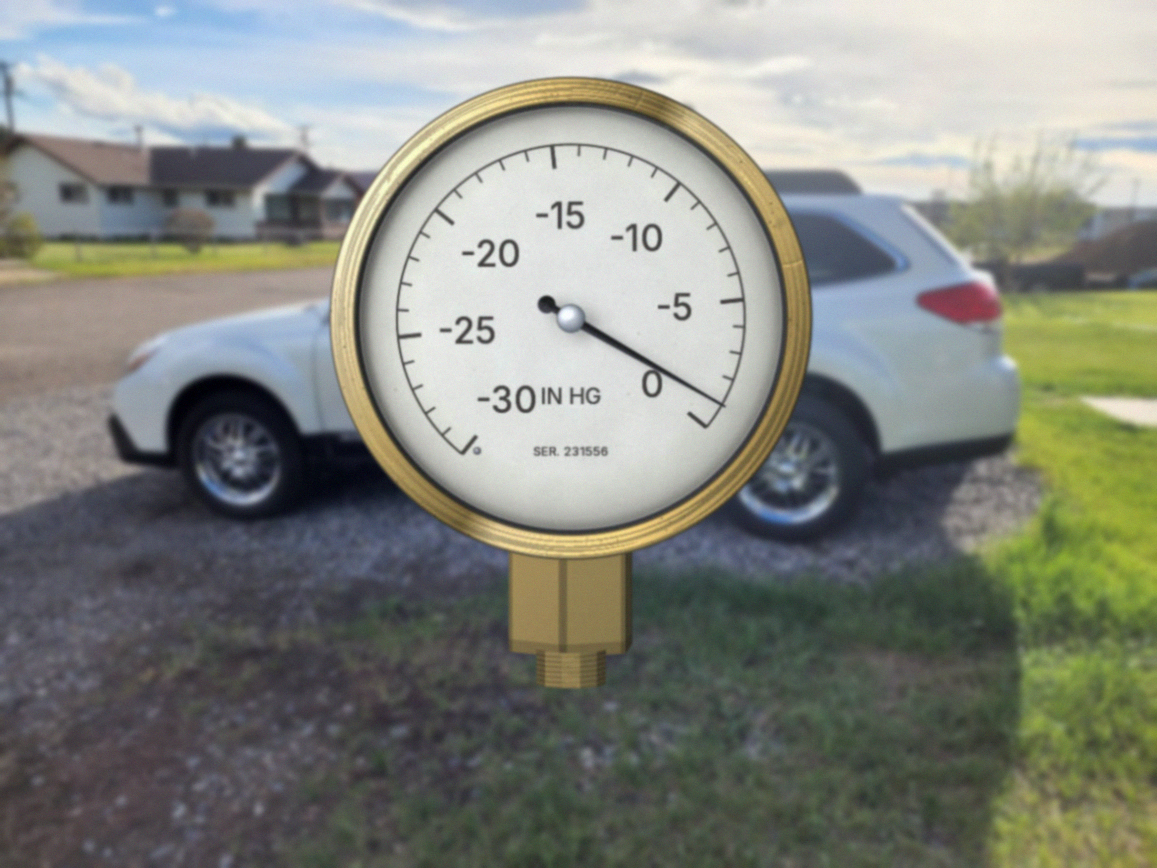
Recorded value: -1 inHg
